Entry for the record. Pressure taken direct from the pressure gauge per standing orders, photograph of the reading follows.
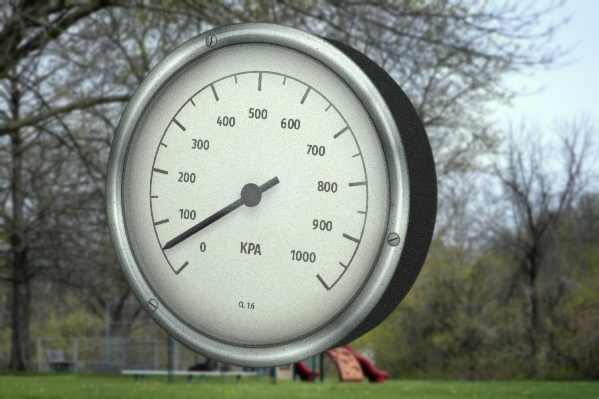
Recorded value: 50 kPa
